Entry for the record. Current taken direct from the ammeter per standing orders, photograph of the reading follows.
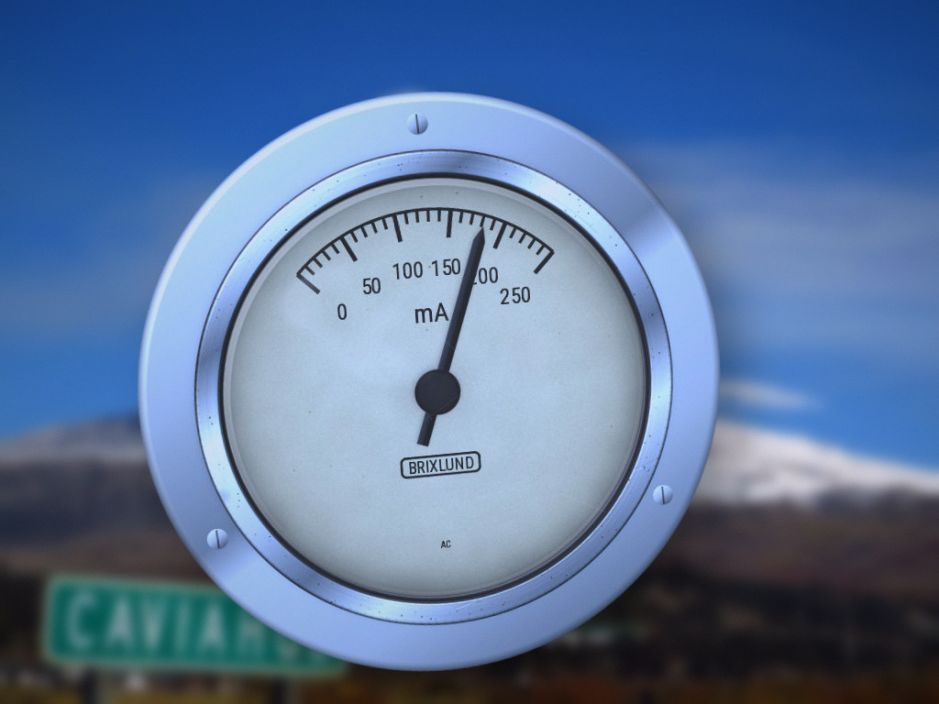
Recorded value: 180 mA
